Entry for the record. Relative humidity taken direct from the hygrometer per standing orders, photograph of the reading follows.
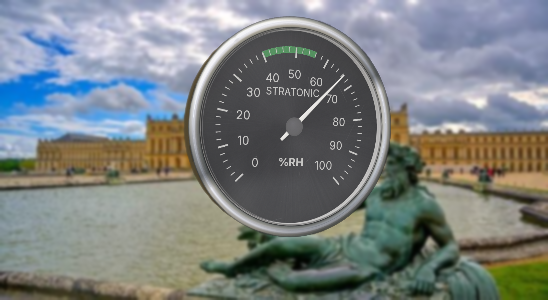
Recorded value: 66 %
